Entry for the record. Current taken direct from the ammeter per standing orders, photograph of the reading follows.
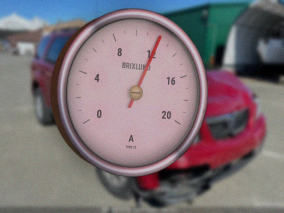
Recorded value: 12 A
